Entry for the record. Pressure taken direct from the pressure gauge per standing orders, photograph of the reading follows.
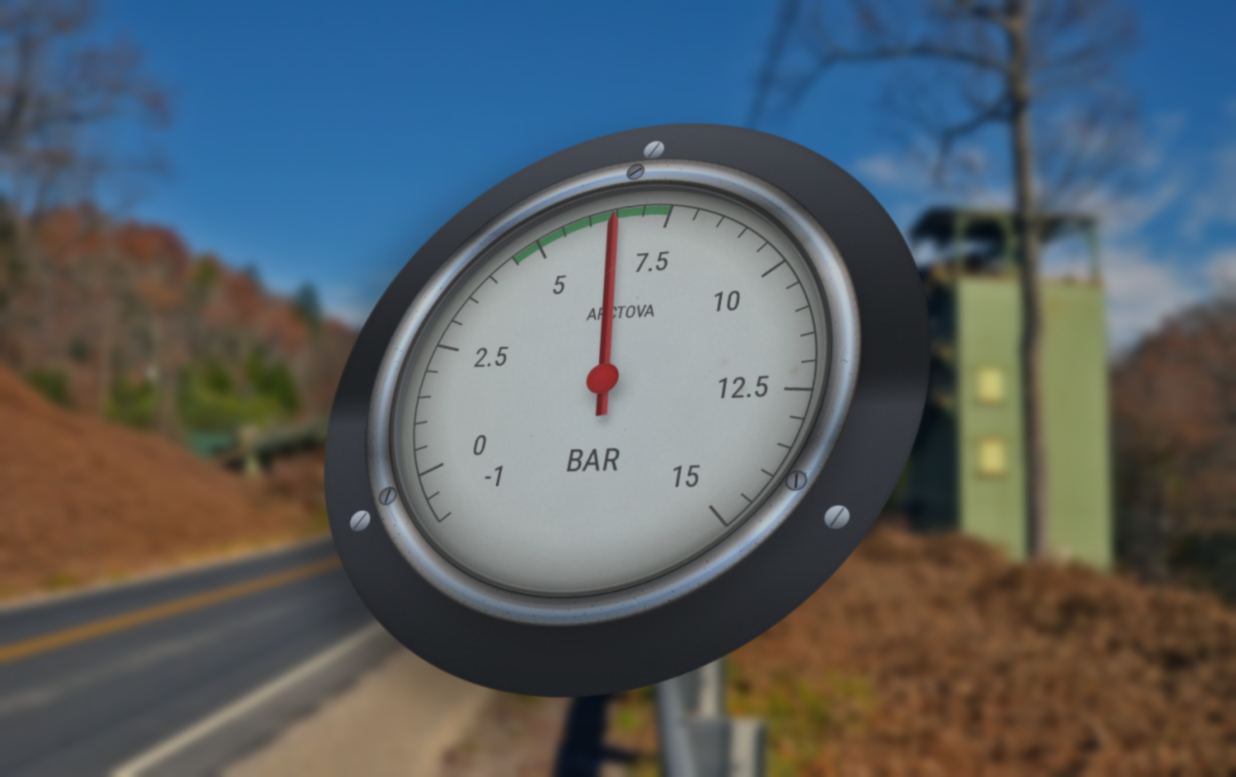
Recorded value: 6.5 bar
